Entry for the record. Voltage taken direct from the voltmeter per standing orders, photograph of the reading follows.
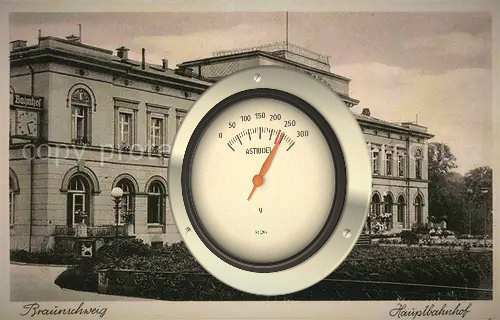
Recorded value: 250 V
